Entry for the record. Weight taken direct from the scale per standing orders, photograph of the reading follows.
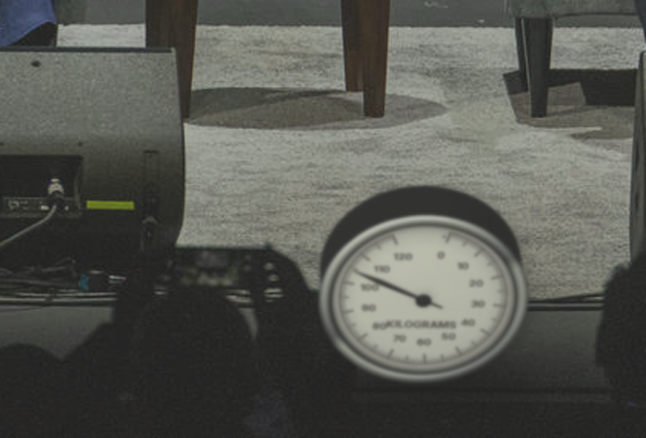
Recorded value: 105 kg
